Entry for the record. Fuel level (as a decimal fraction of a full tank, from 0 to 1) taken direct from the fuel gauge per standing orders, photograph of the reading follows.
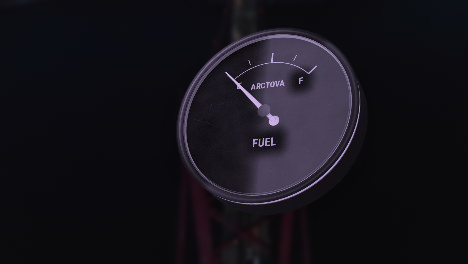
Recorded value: 0
